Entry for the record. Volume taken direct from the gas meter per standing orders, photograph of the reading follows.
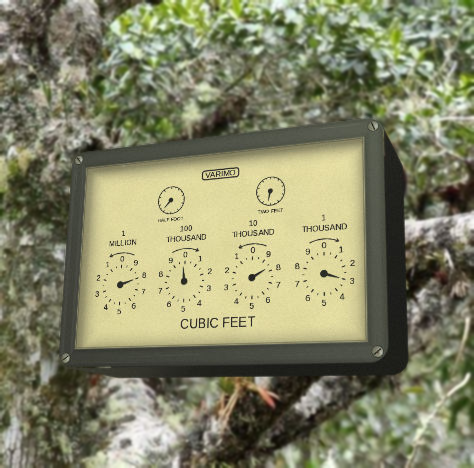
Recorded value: 798300 ft³
